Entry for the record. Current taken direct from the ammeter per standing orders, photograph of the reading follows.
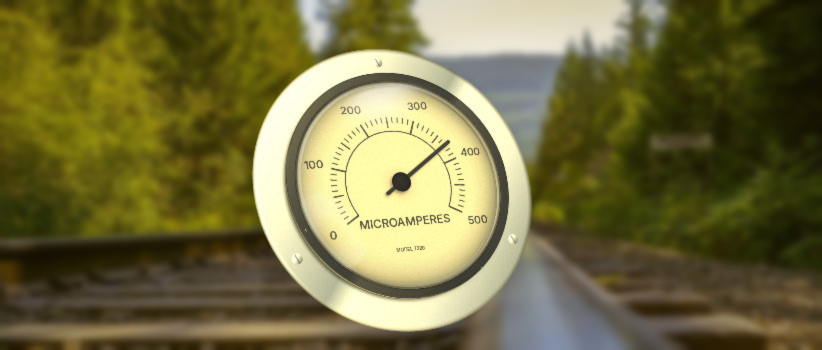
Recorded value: 370 µA
